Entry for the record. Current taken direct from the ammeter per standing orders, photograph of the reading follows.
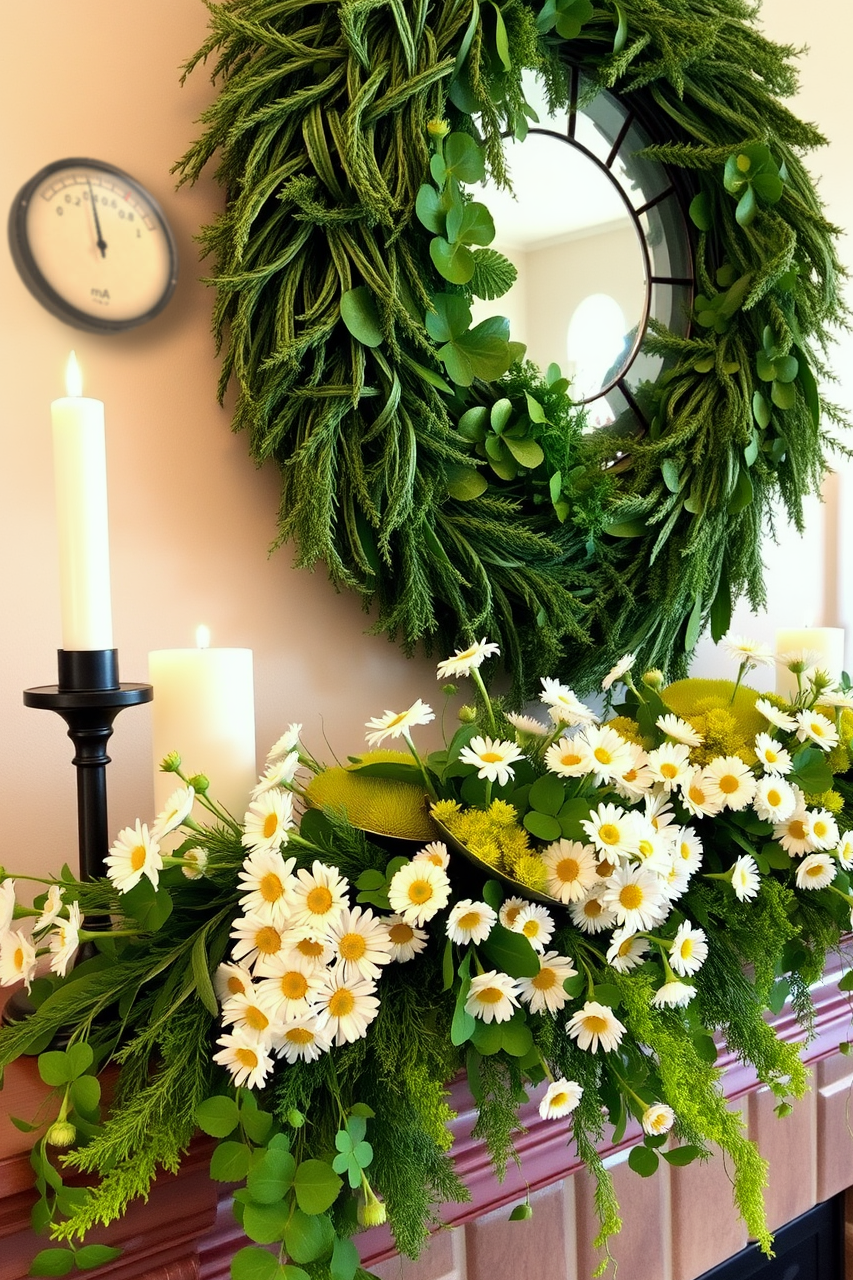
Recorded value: 0.4 mA
